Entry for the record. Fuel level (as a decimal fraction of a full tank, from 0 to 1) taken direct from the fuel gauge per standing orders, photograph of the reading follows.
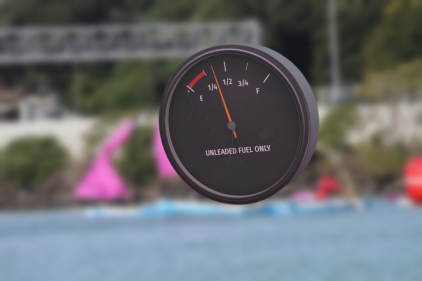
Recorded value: 0.375
